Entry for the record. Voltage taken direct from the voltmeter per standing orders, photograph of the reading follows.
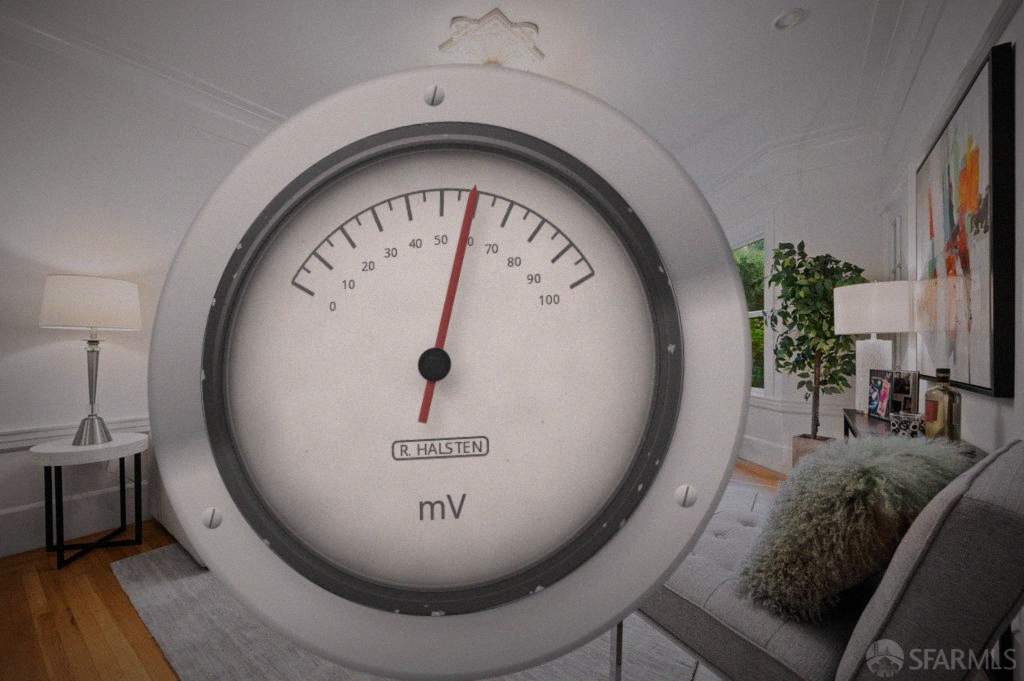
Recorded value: 60 mV
